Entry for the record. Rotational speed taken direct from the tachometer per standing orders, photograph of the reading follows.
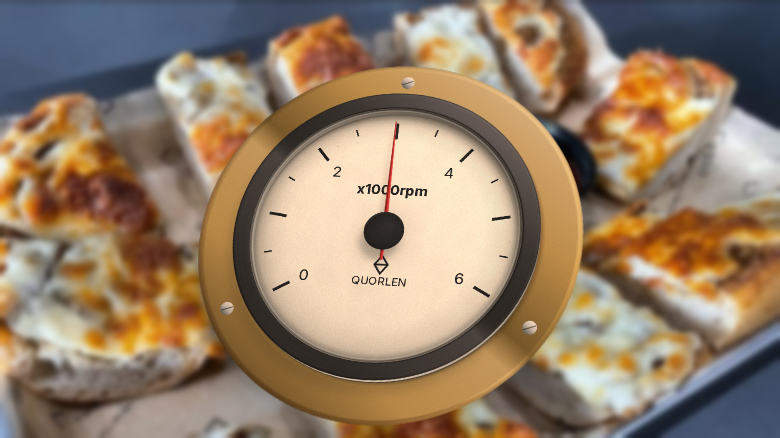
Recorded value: 3000 rpm
